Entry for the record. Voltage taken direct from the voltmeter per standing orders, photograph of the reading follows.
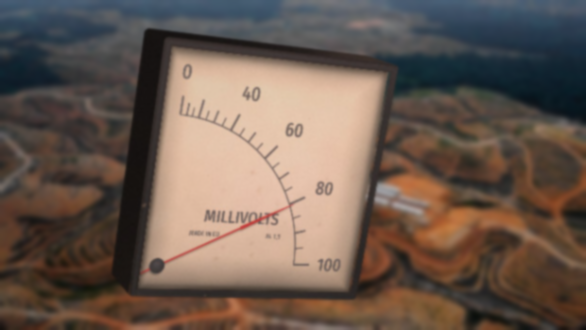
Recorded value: 80 mV
